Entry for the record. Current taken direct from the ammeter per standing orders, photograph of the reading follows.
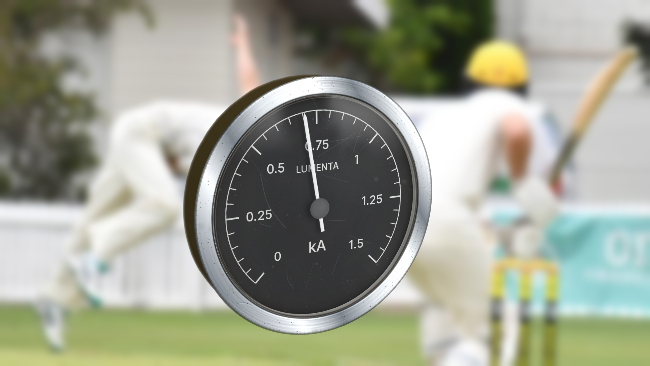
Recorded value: 0.7 kA
